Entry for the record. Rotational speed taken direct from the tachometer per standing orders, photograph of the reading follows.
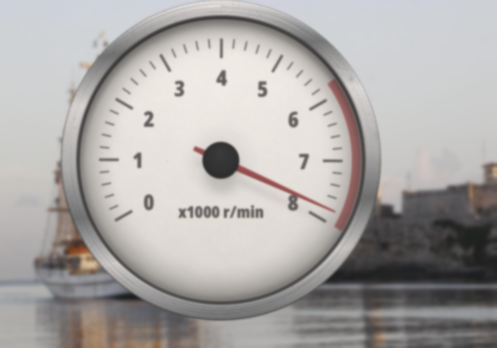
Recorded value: 7800 rpm
